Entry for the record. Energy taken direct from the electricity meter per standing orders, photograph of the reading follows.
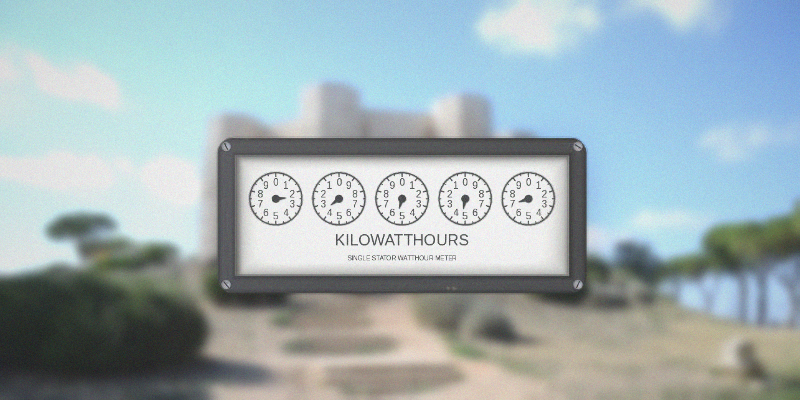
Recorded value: 23547 kWh
